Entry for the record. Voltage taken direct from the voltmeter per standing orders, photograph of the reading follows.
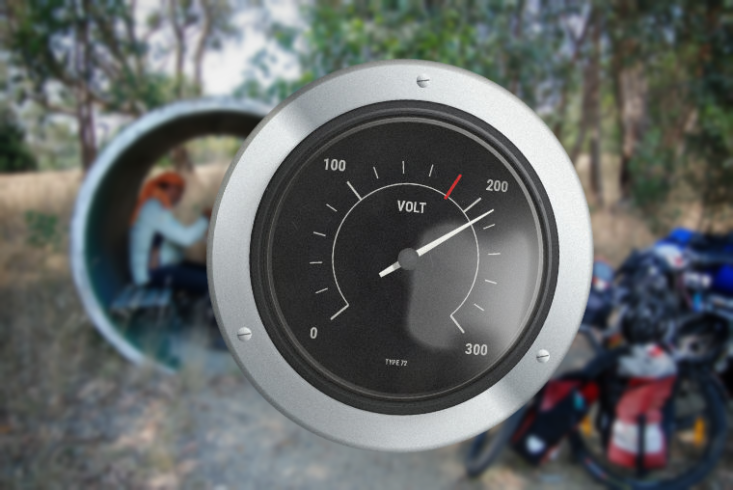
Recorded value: 210 V
